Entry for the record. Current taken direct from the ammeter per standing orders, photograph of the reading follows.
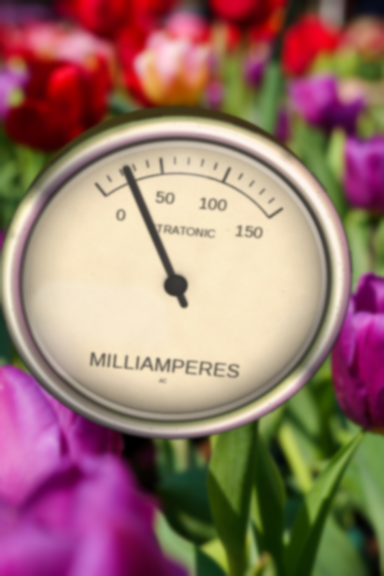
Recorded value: 25 mA
